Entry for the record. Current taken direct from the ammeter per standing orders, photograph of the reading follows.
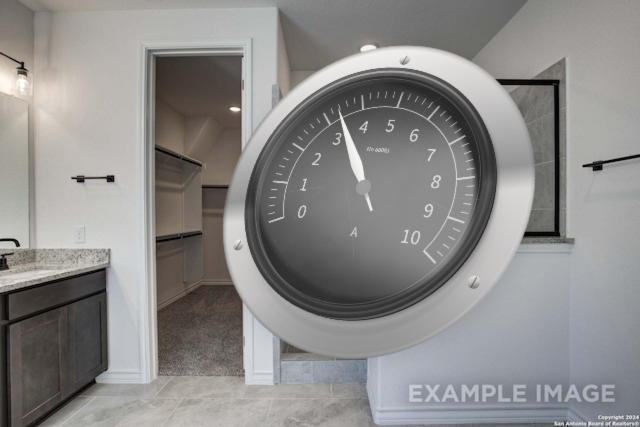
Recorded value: 3.4 A
